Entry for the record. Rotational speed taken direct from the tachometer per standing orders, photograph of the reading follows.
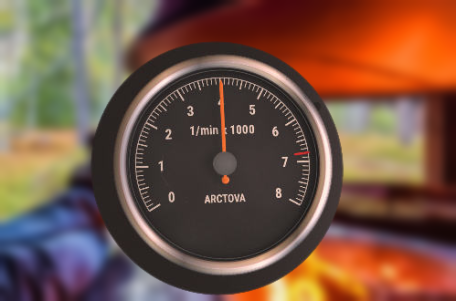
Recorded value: 4000 rpm
